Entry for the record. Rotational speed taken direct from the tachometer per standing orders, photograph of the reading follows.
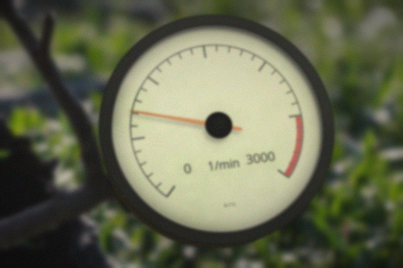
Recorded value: 700 rpm
